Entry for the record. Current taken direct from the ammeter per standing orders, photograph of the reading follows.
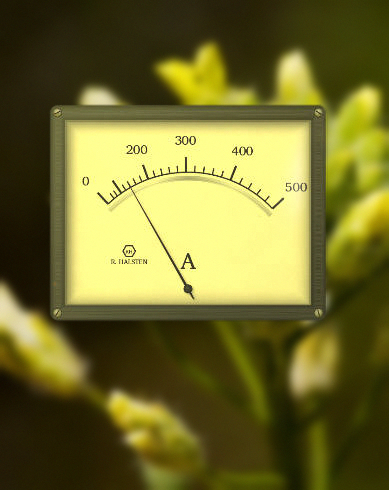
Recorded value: 140 A
